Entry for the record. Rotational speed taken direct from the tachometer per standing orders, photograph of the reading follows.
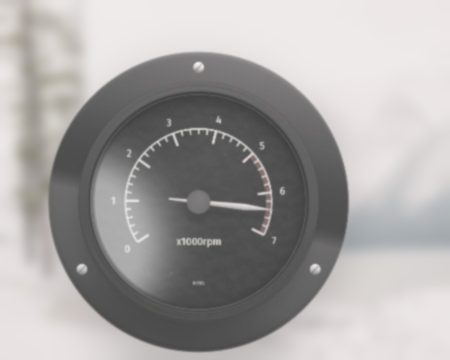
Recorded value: 6400 rpm
